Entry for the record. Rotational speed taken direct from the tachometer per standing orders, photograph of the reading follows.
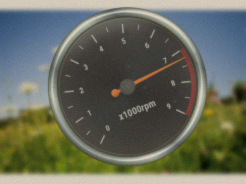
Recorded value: 7250 rpm
